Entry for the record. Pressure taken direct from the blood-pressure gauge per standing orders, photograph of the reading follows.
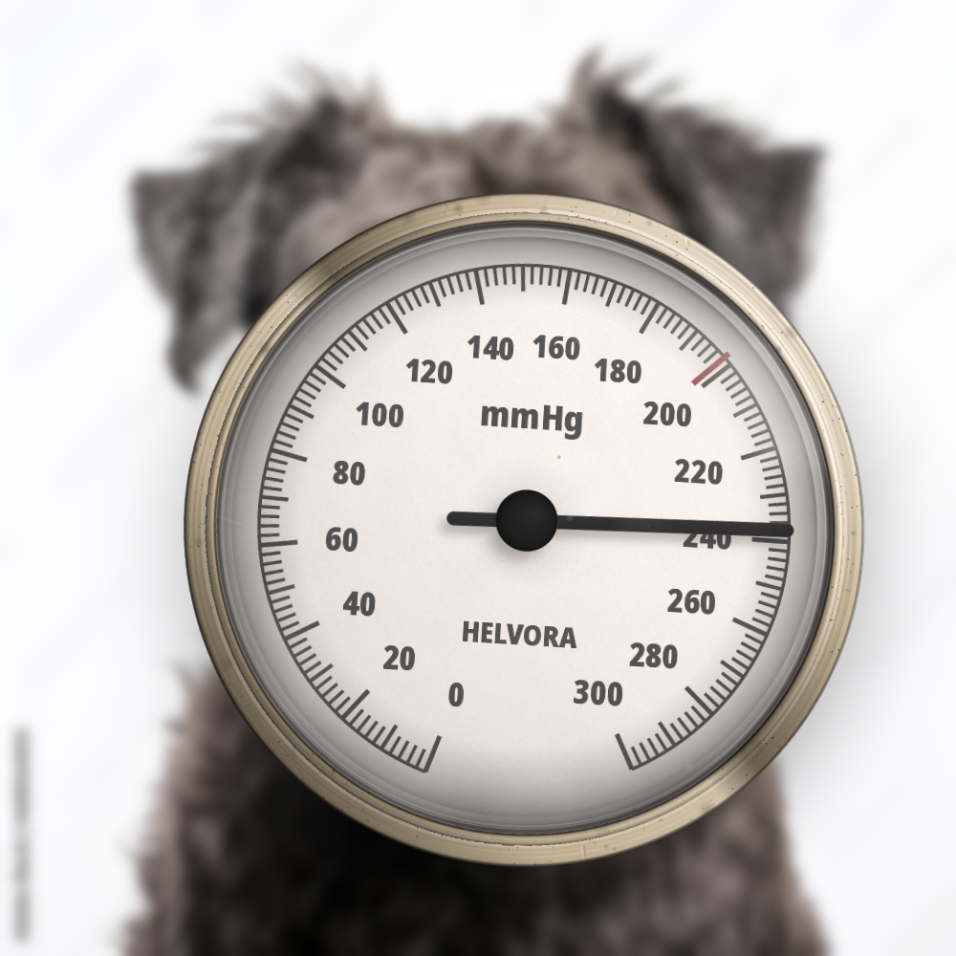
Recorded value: 238 mmHg
